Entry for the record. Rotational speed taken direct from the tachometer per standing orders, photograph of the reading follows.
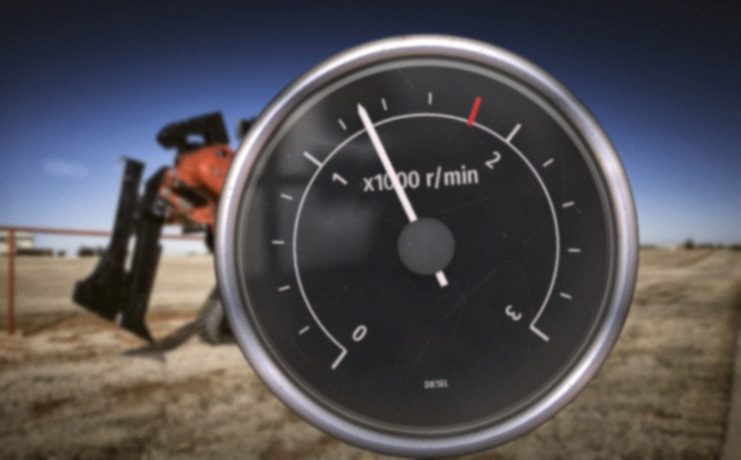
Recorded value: 1300 rpm
